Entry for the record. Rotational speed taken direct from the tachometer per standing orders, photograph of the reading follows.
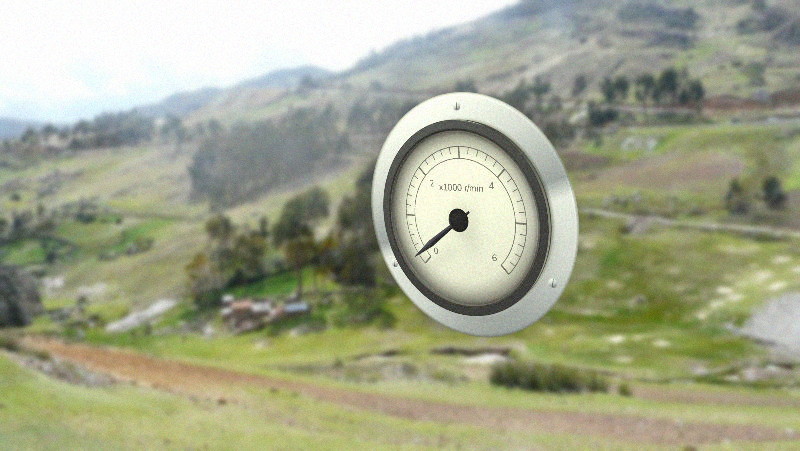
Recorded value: 200 rpm
